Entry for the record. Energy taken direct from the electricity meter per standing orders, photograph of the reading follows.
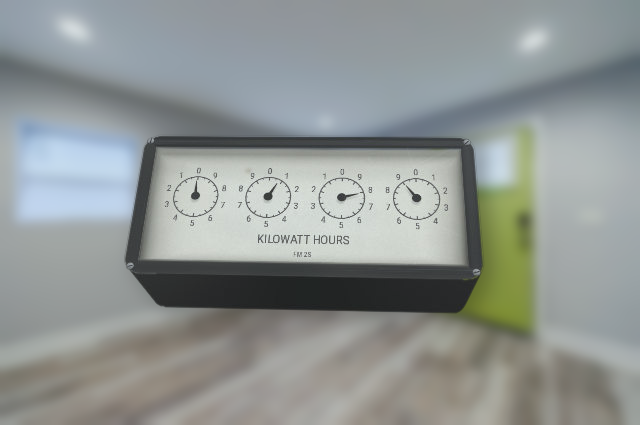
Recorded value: 79 kWh
